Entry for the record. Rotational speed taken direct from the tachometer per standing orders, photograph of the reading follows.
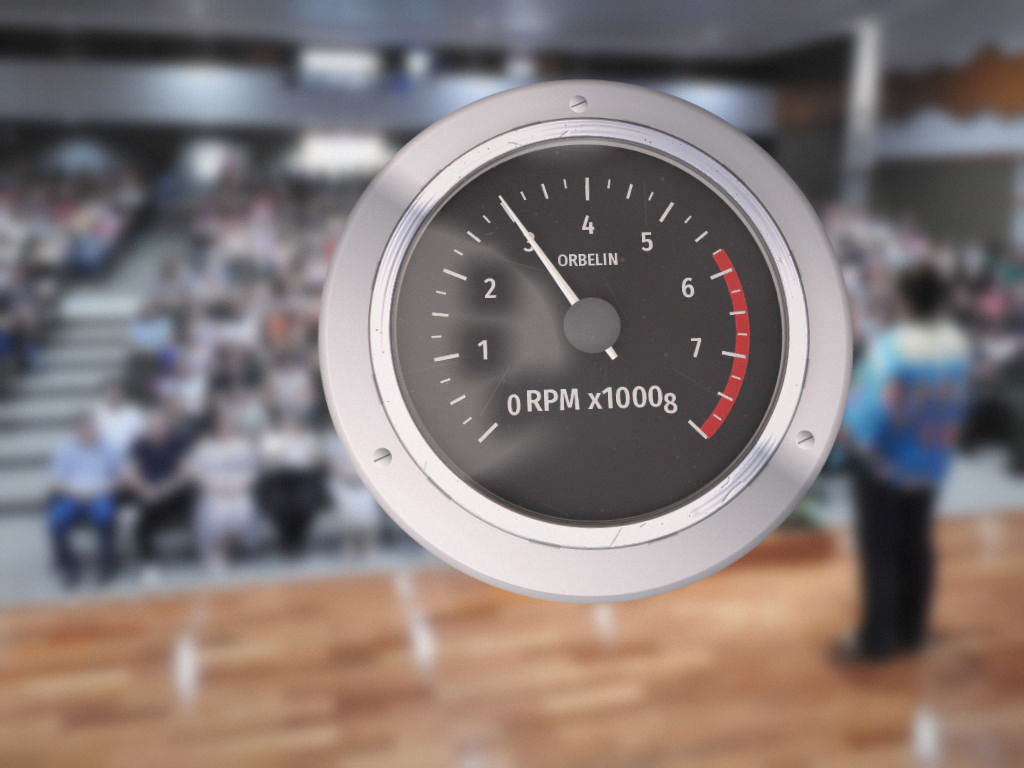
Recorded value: 3000 rpm
